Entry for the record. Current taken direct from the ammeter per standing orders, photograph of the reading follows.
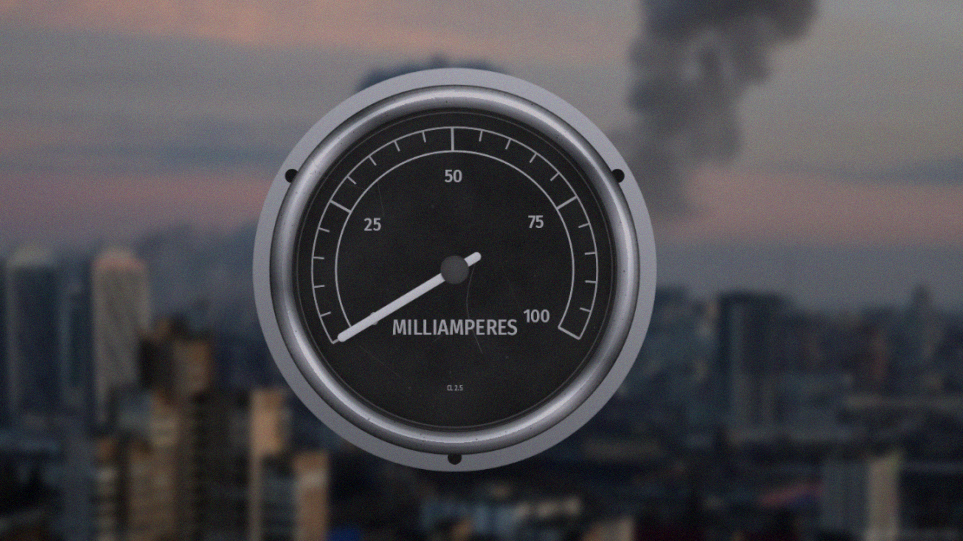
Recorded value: 0 mA
